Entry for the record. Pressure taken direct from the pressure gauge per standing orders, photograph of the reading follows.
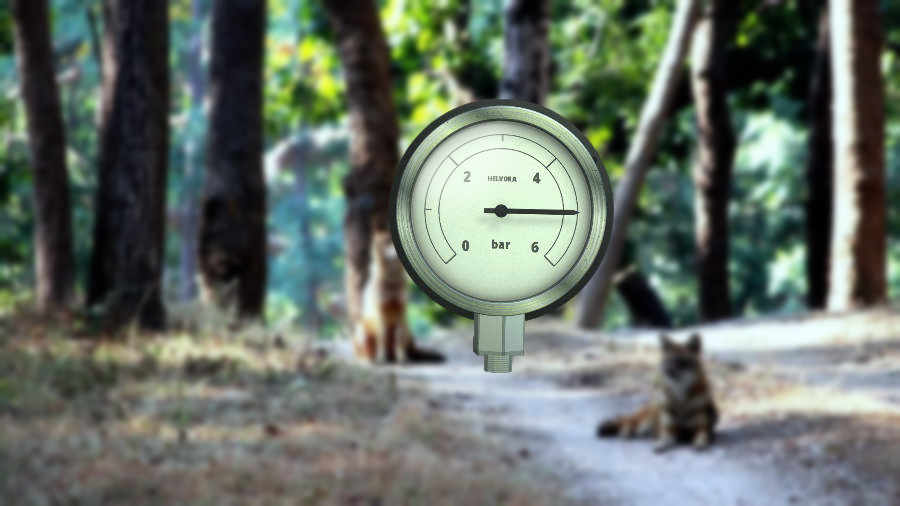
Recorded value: 5 bar
